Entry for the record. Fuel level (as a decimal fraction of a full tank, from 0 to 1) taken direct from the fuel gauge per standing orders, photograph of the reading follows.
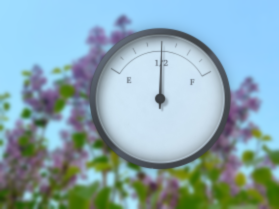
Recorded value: 0.5
